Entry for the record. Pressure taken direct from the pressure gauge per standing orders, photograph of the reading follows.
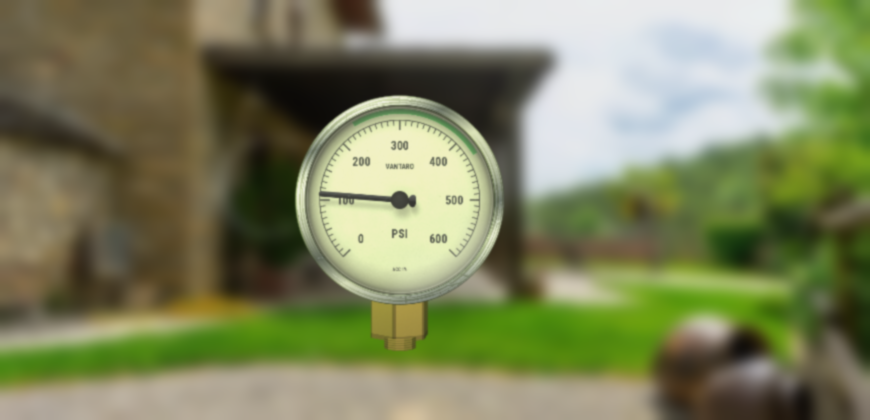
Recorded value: 110 psi
